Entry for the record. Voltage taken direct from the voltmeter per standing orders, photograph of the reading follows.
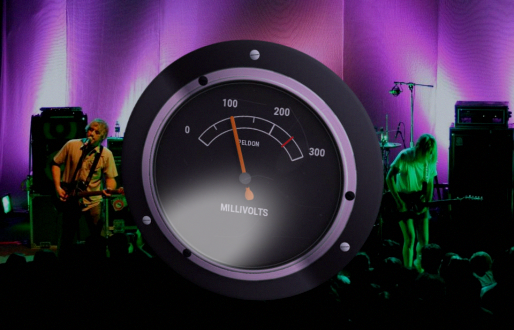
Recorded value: 100 mV
